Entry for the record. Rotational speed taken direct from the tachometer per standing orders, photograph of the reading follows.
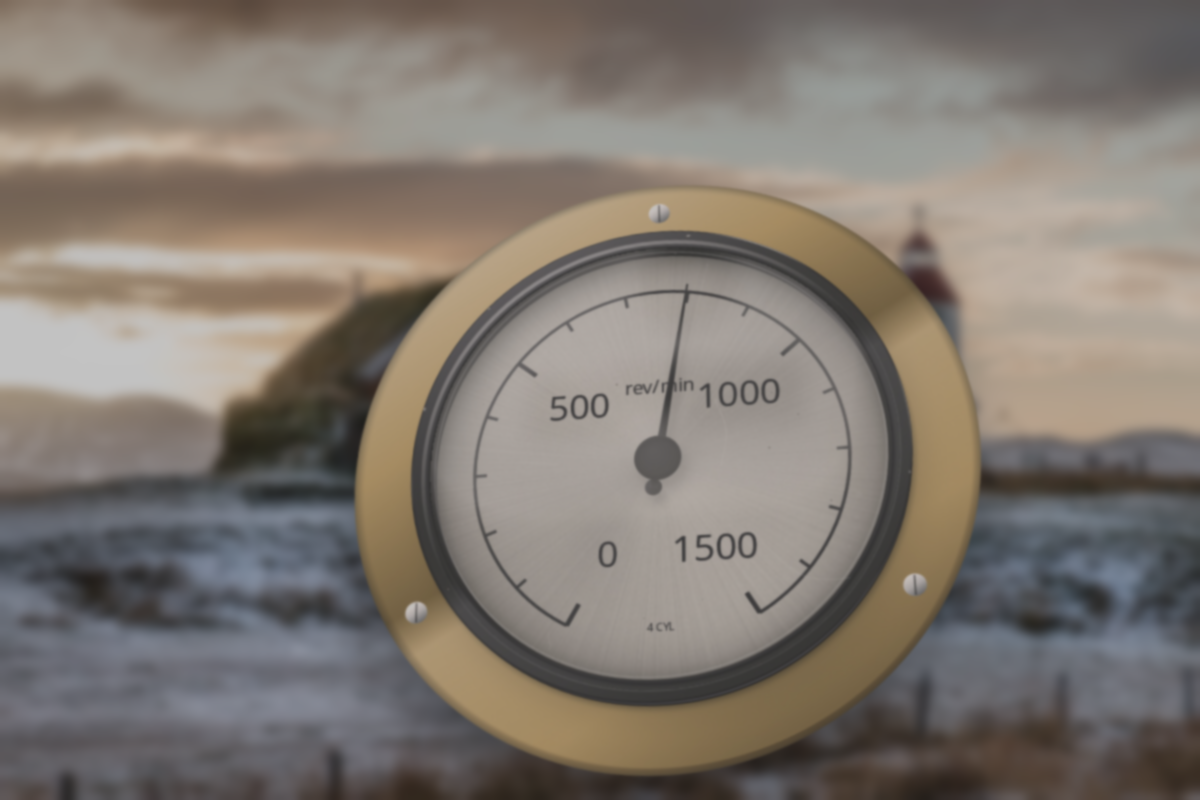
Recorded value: 800 rpm
